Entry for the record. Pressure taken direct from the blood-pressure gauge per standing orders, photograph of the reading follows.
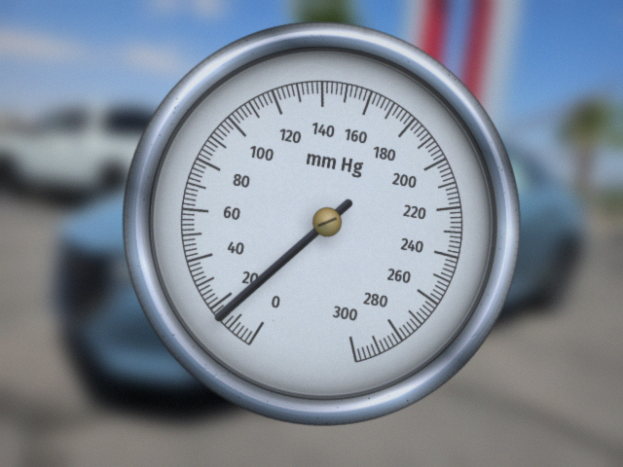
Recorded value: 16 mmHg
